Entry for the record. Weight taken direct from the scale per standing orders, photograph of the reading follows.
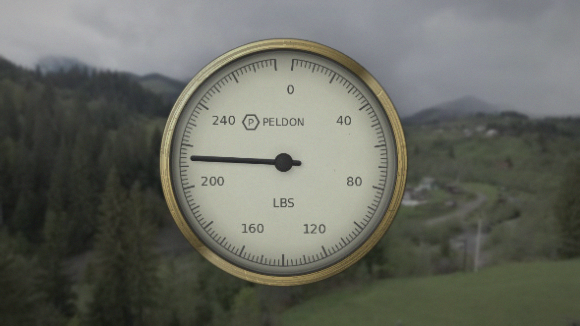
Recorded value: 214 lb
